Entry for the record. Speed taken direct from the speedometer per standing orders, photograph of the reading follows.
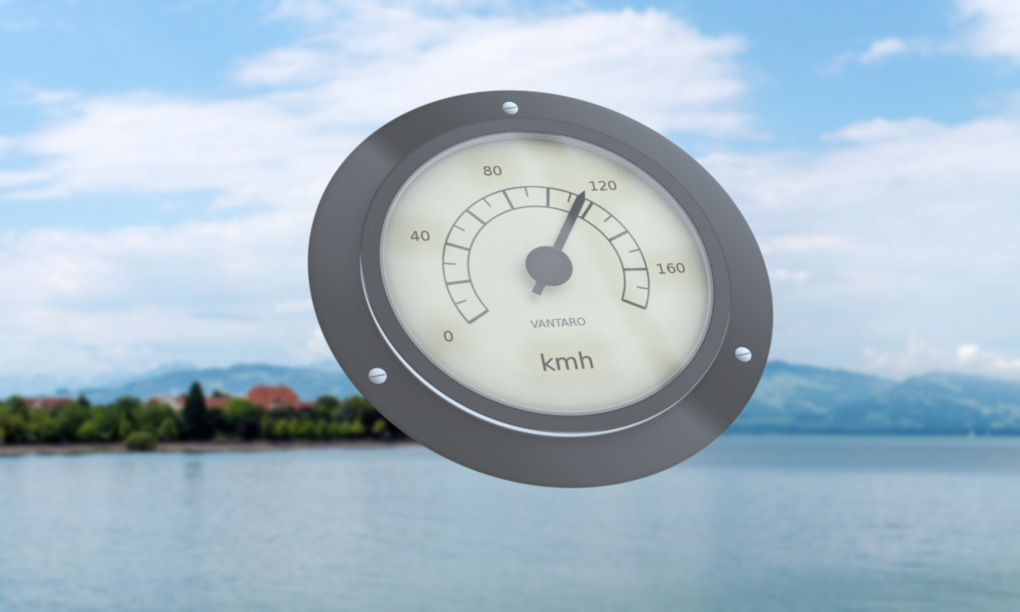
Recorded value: 115 km/h
